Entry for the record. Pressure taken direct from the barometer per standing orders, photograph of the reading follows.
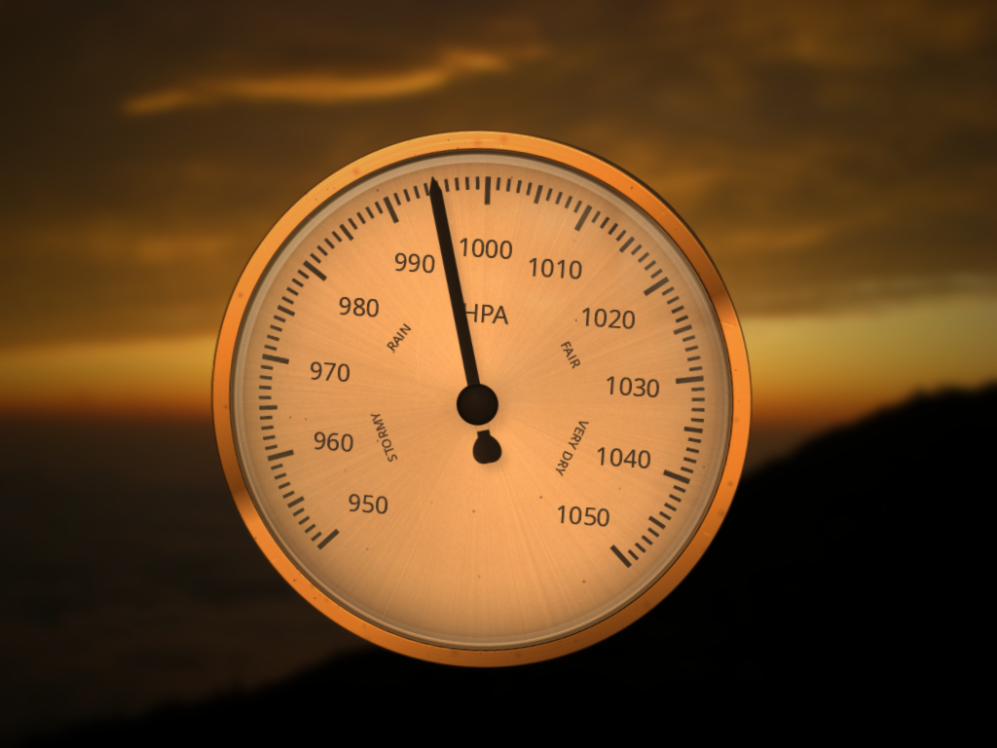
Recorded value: 995 hPa
